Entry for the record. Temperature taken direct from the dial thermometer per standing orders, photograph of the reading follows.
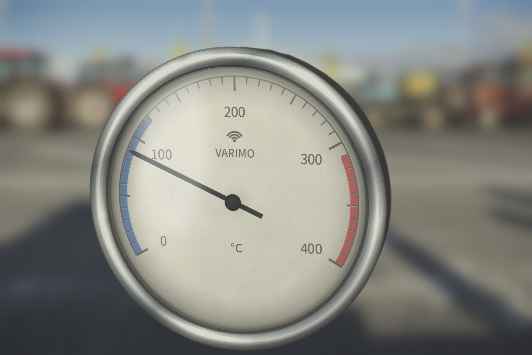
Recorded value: 90 °C
